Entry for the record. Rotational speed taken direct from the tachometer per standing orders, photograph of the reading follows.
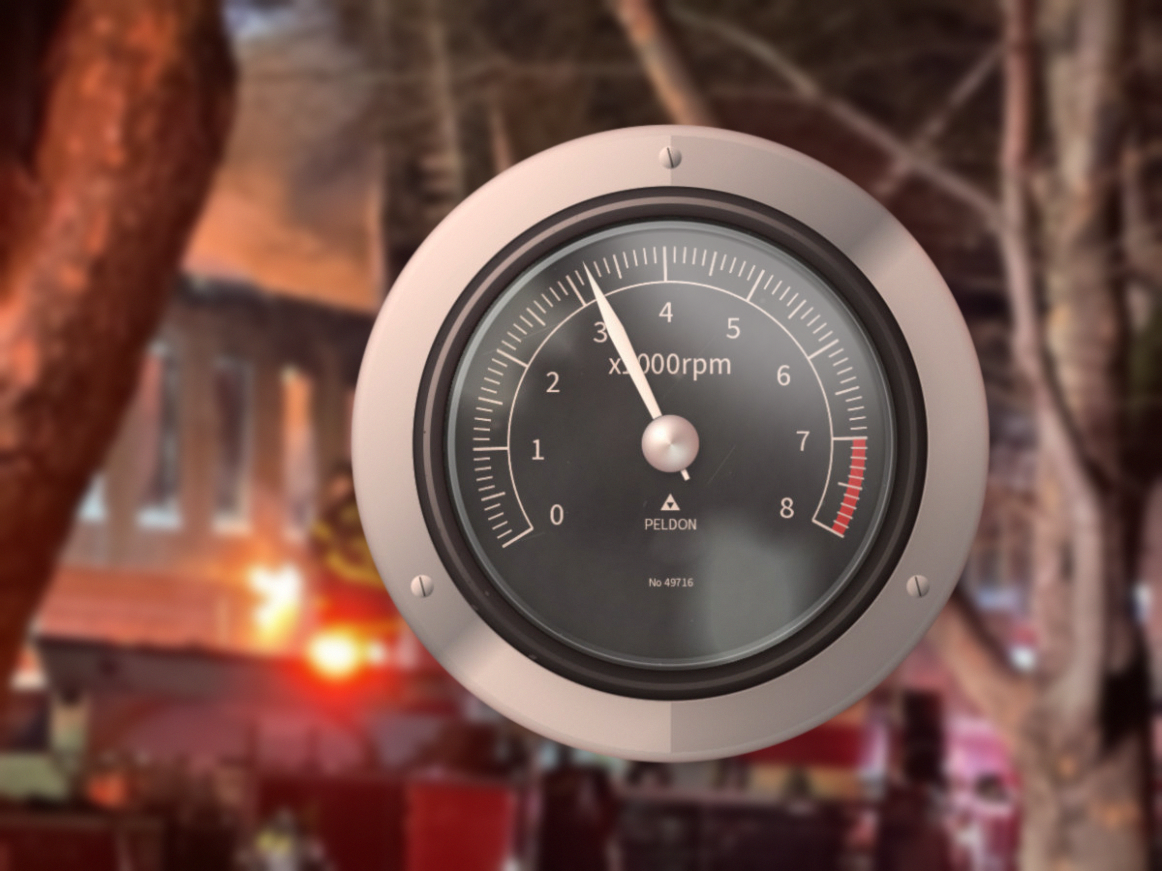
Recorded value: 3200 rpm
